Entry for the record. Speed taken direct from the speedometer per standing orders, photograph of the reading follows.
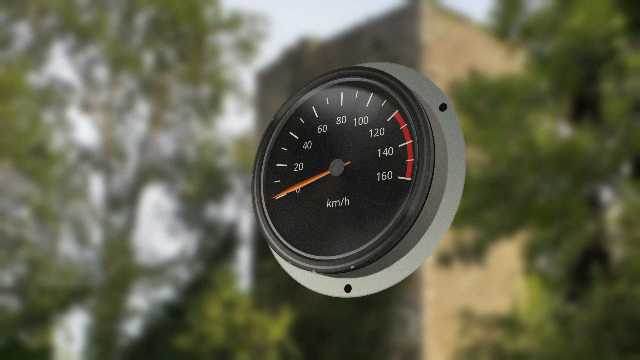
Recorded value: 0 km/h
